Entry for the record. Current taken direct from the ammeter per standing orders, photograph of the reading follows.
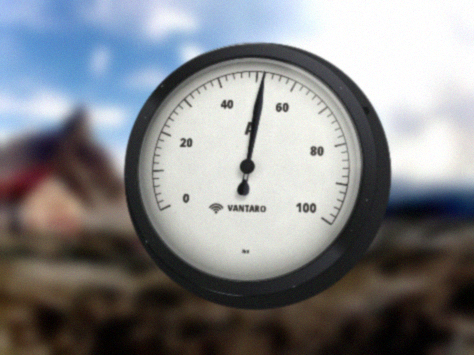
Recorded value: 52 A
